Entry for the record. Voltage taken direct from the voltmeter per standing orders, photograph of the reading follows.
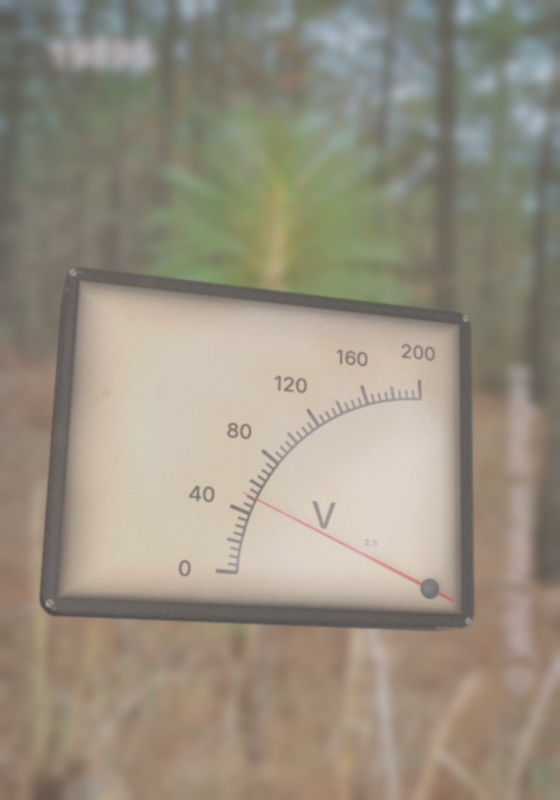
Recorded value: 50 V
